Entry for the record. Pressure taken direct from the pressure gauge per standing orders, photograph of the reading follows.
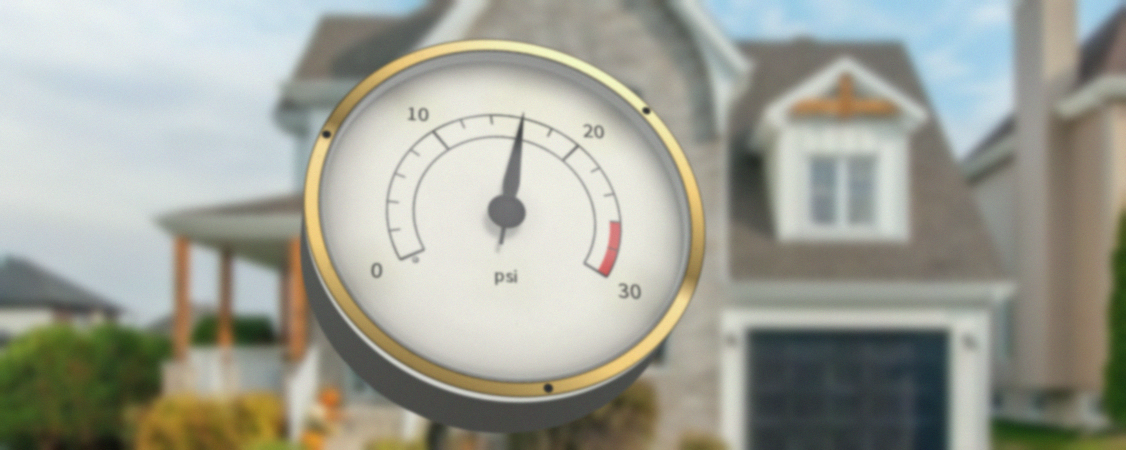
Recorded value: 16 psi
